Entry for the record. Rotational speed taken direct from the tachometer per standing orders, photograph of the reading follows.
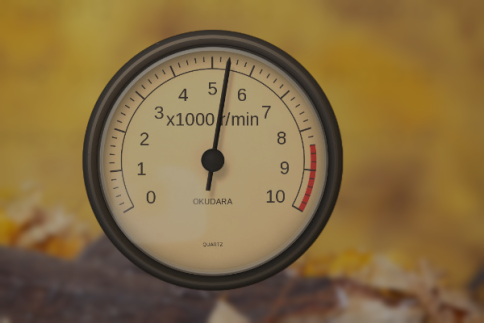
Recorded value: 5400 rpm
